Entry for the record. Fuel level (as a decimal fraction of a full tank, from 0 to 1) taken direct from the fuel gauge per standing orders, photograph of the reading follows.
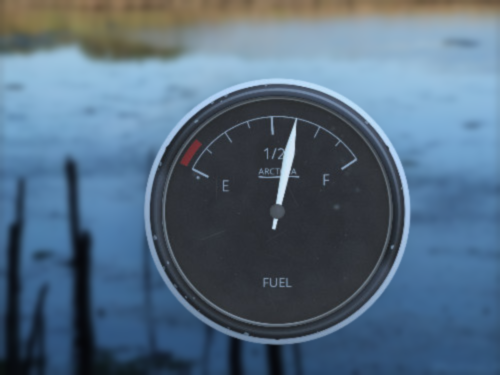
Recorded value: 0.625
